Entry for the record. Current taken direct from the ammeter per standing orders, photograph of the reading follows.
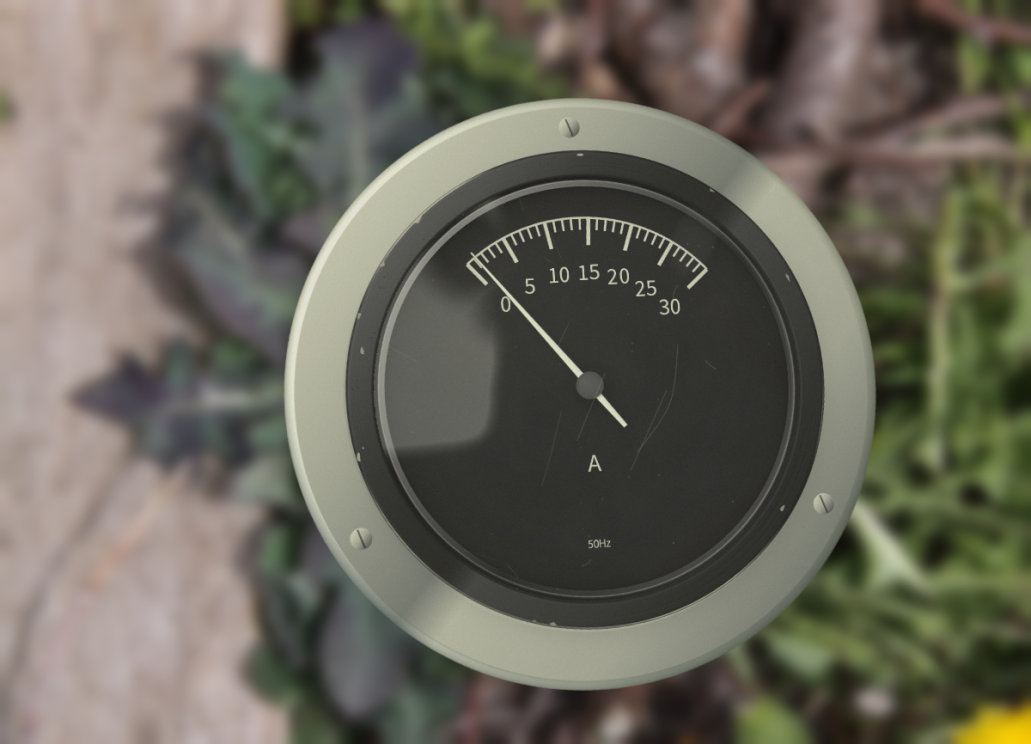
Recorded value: 1 A
